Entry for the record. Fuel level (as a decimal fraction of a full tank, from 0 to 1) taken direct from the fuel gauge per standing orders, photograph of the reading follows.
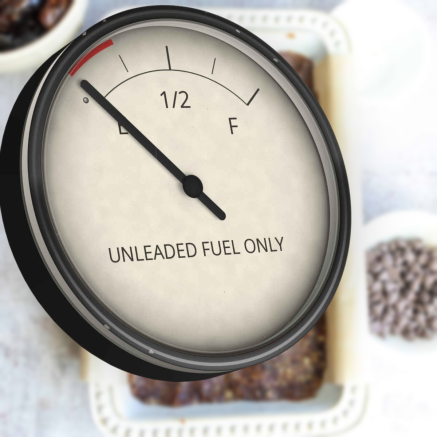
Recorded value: 0
